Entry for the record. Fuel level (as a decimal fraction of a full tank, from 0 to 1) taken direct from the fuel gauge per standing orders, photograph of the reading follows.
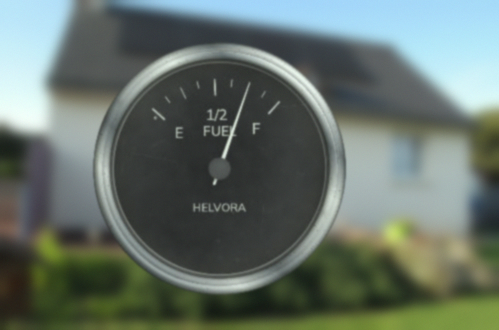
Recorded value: 0.75
